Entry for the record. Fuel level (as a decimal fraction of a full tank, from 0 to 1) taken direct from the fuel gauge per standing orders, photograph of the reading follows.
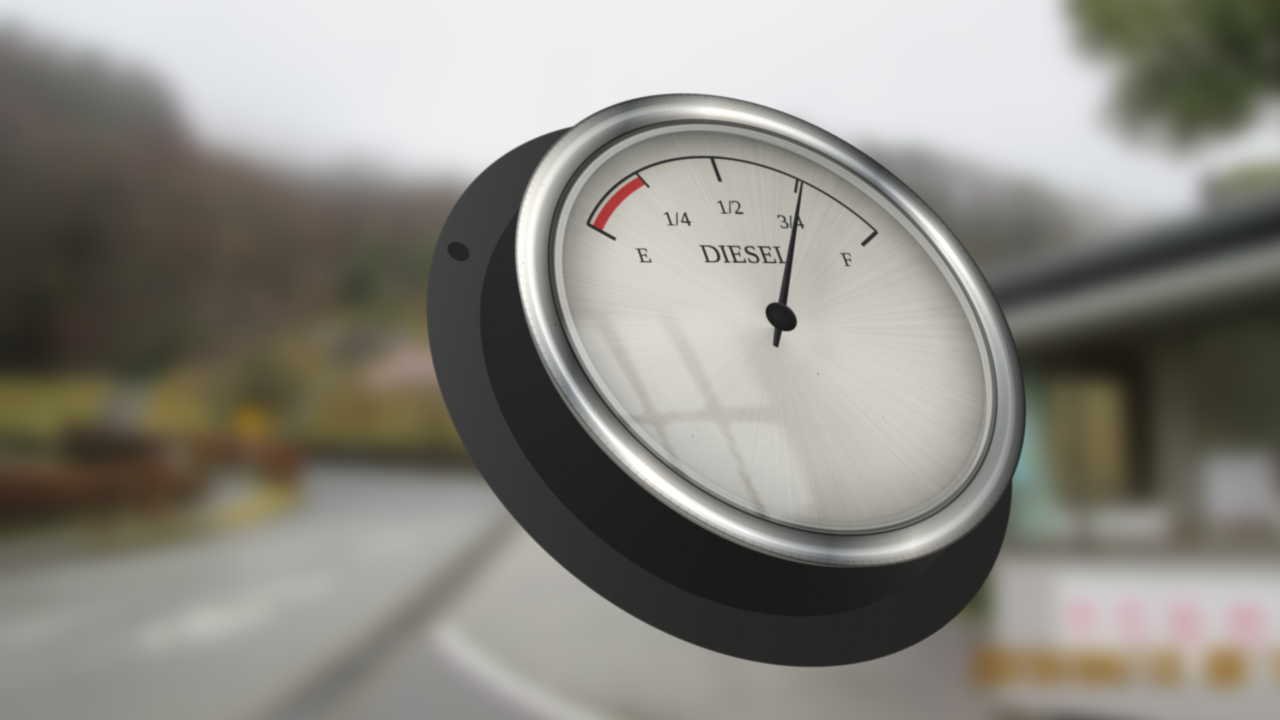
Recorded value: 0.75
